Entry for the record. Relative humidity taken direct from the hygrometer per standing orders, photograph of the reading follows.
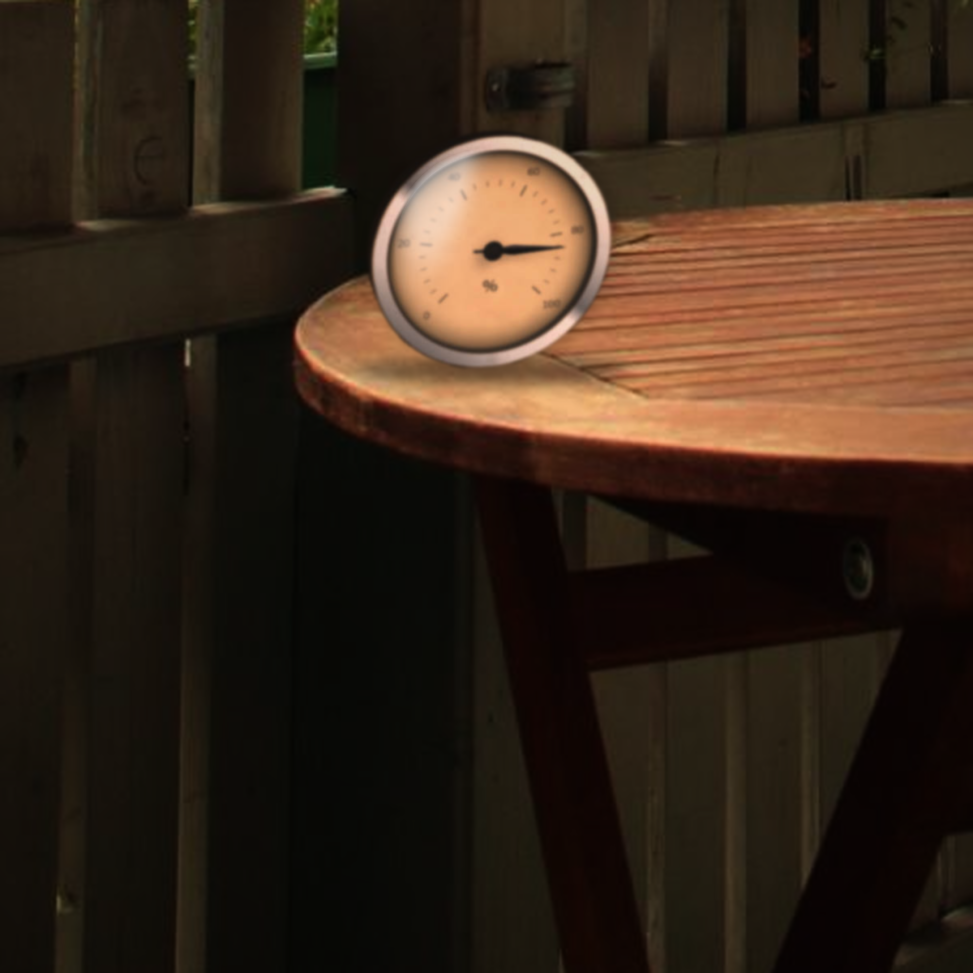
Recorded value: 84 %
